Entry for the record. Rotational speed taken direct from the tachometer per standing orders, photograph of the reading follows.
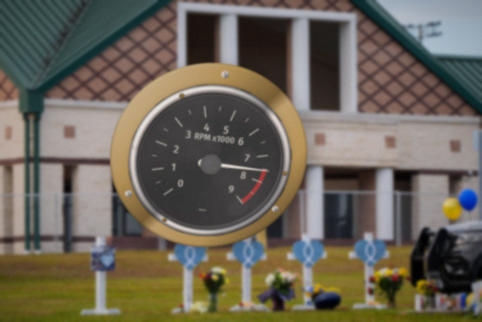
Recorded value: 7500 rpm
